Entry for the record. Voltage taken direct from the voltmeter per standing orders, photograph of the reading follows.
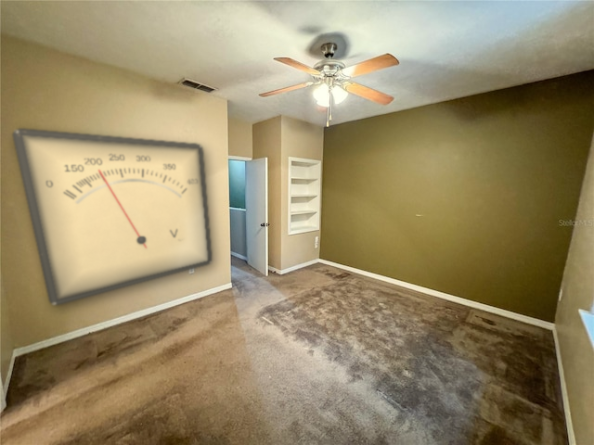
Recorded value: 200 V
